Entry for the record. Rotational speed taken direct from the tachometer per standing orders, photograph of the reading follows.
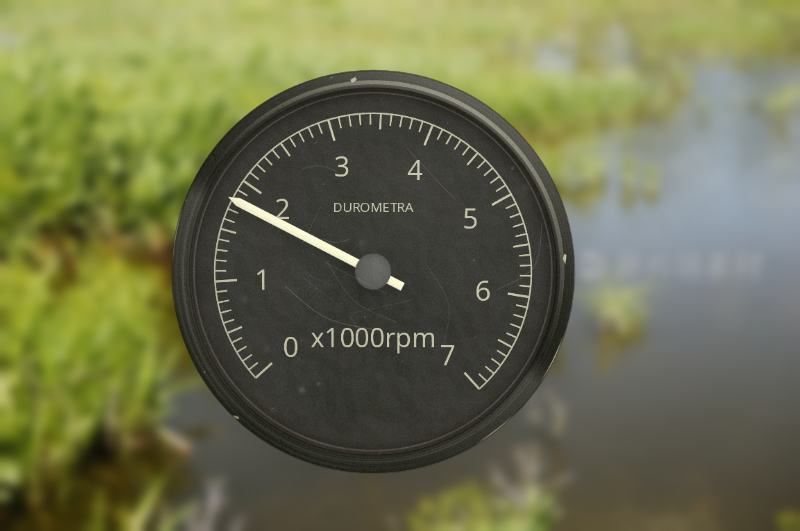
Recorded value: 1800 rpm
